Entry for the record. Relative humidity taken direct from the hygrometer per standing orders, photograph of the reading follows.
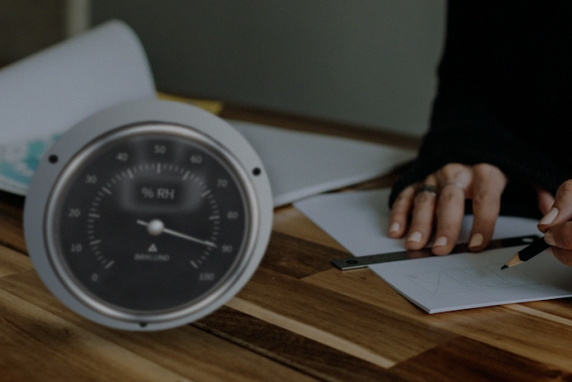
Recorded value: 90 %
